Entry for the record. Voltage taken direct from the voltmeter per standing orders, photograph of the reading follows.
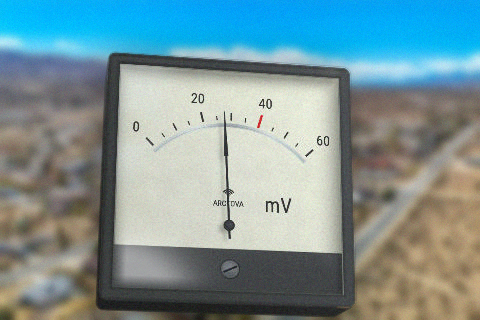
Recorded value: 27.5 mV
